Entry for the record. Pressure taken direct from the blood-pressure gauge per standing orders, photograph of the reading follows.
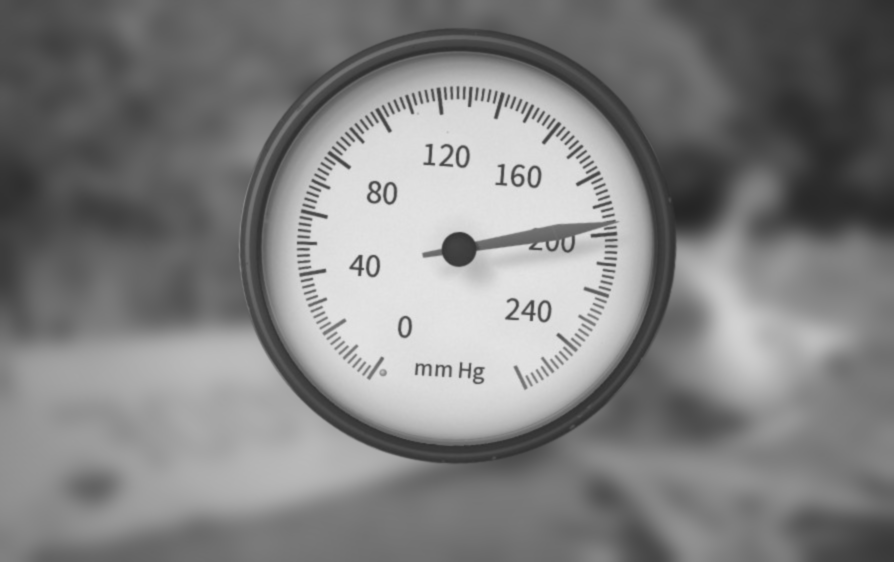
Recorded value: 196 mmHg
